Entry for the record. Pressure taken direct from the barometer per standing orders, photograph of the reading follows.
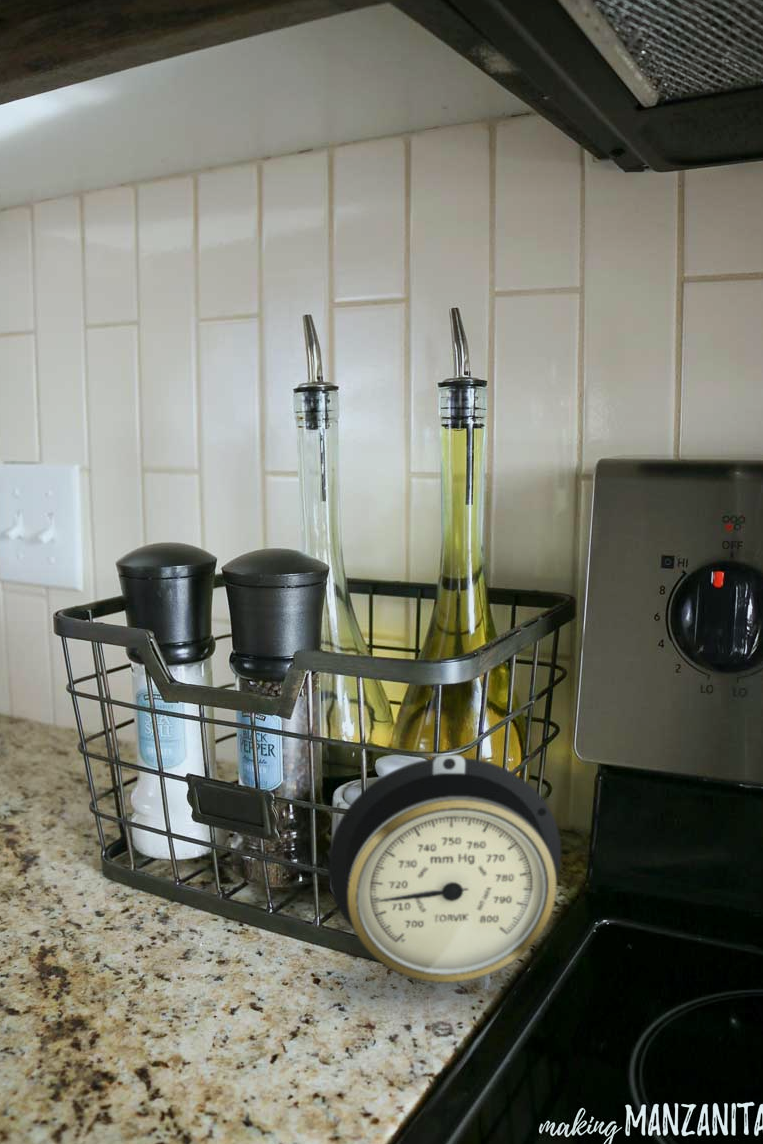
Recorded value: 715 mmHg
